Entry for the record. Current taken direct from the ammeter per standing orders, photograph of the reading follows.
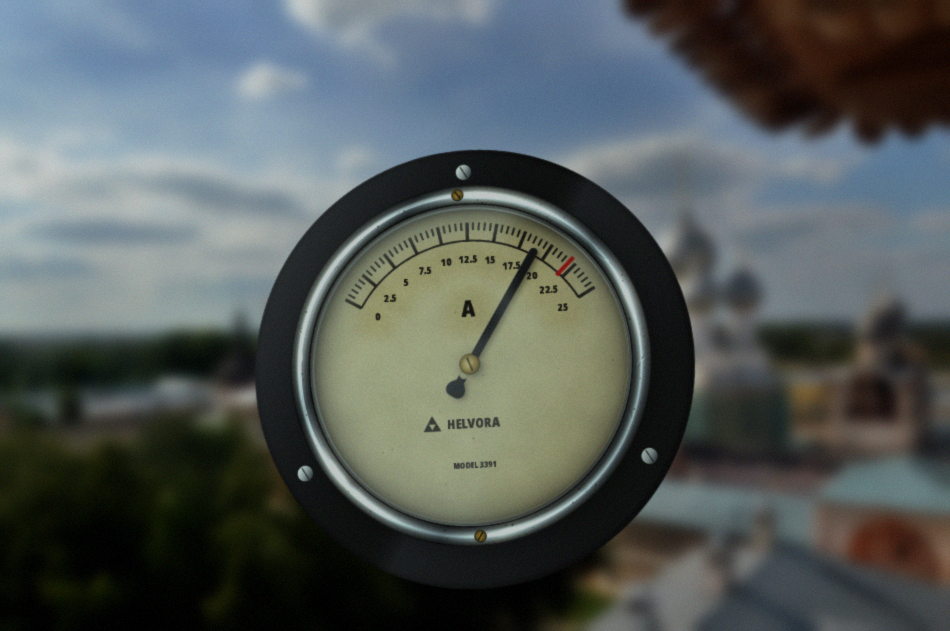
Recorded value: 19 A
